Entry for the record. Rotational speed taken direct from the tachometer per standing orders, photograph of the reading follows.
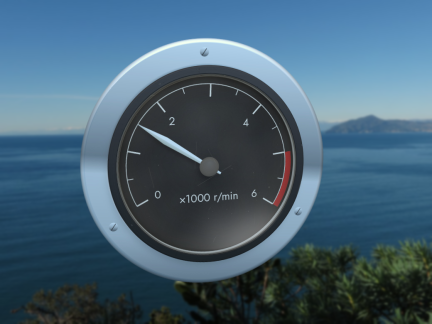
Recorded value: 1500 rpm
